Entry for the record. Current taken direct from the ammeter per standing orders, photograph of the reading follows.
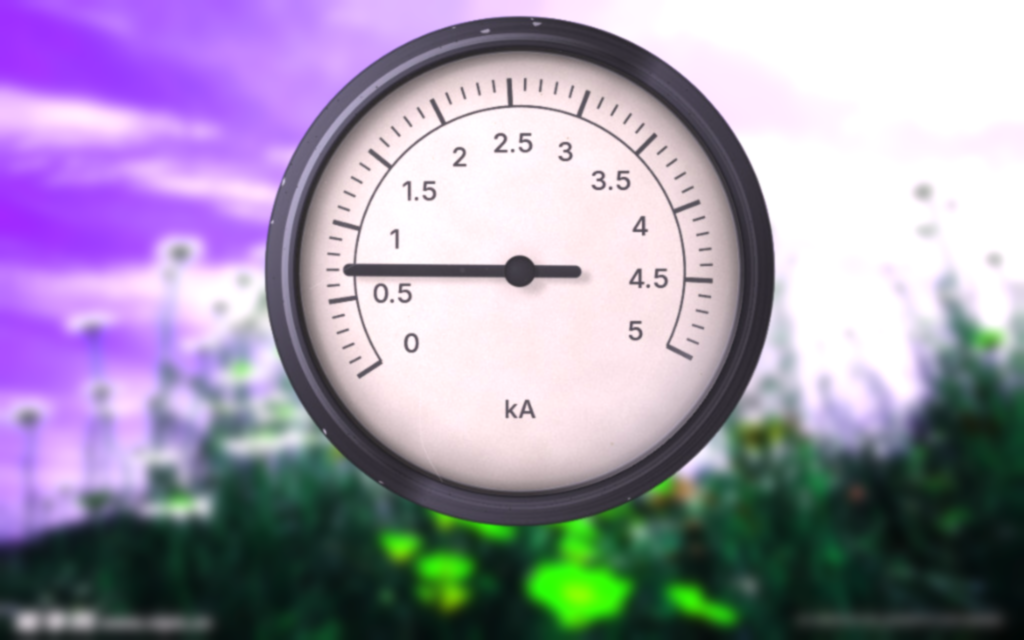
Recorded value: 0.7 kA
